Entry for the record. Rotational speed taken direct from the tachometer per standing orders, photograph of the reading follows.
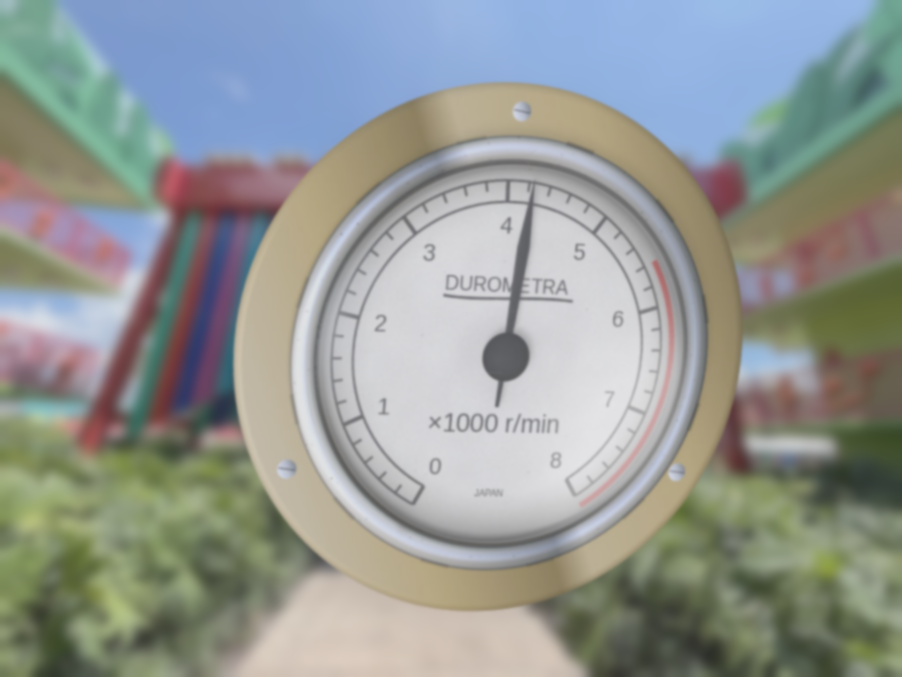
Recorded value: 4200 rpm
